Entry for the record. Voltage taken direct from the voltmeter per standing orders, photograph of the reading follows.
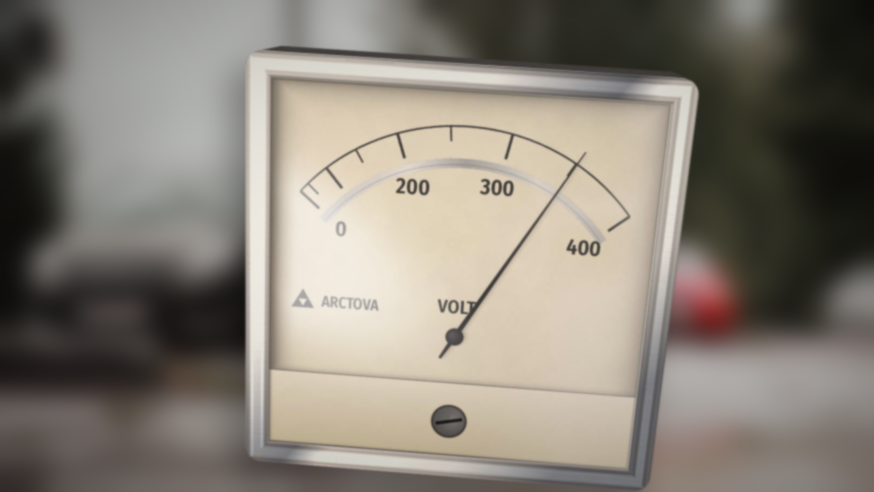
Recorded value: 350 V
